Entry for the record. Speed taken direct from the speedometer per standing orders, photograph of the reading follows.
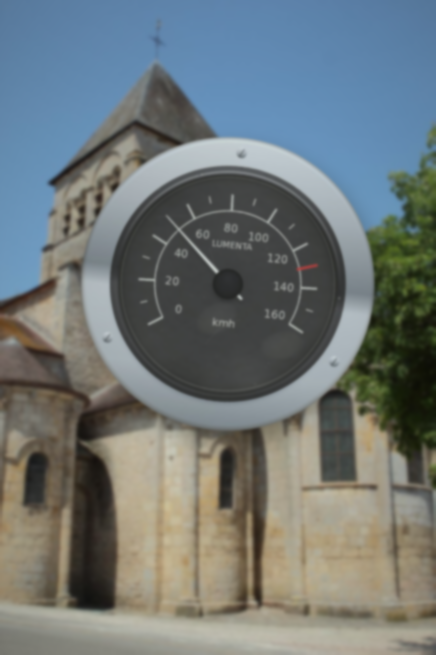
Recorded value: 50 km/h
